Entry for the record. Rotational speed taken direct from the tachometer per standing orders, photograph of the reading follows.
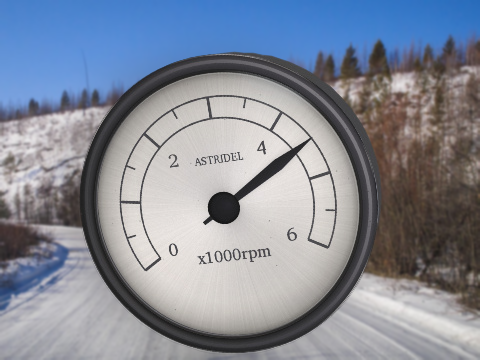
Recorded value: 4500 rpm
